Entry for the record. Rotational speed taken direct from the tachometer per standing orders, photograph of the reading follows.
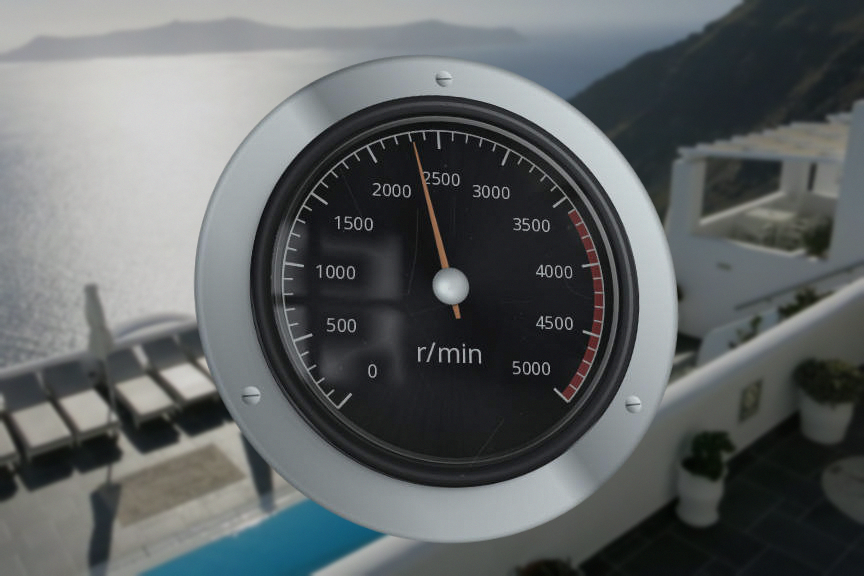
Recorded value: 2300 rpm
